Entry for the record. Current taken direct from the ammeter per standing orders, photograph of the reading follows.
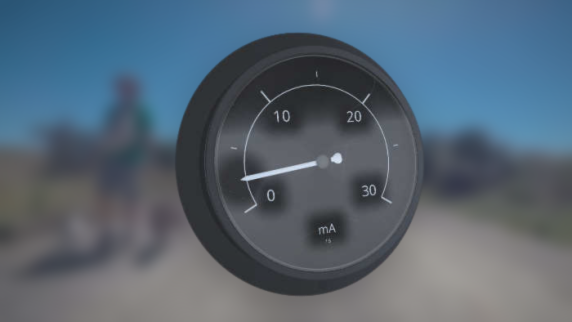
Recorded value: 2.5 mA
